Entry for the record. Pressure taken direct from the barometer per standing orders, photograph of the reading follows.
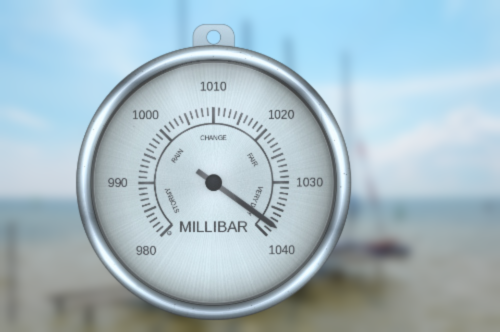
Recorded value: 1038 mbar
